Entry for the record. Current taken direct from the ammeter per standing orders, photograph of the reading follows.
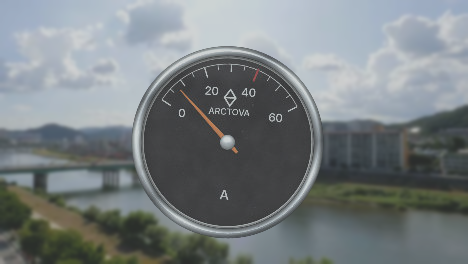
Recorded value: 7.5 A
